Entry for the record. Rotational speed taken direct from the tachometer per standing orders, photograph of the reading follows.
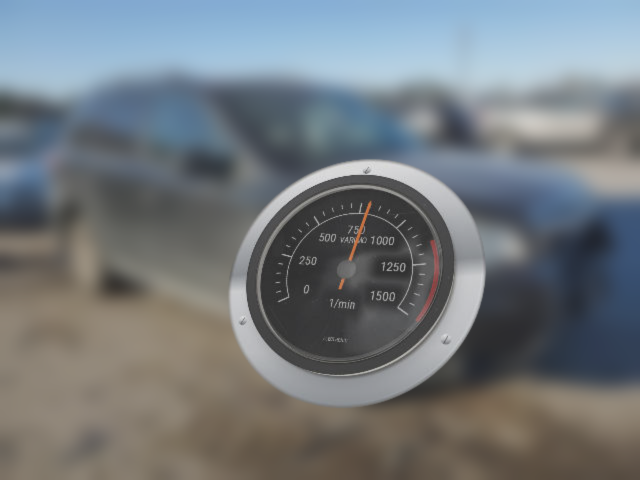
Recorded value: 800 rpm
